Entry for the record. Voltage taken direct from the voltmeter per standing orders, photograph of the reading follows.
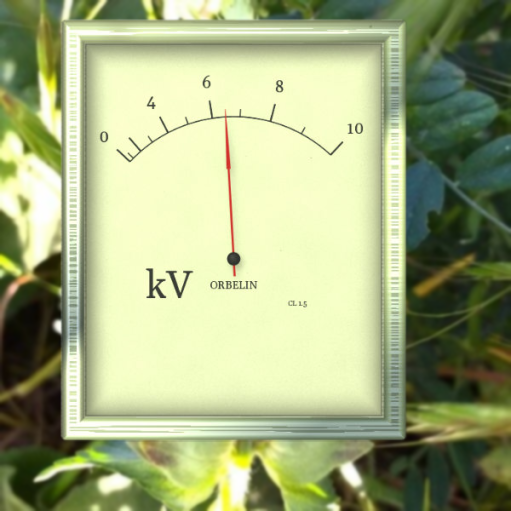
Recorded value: 6.5 kV
